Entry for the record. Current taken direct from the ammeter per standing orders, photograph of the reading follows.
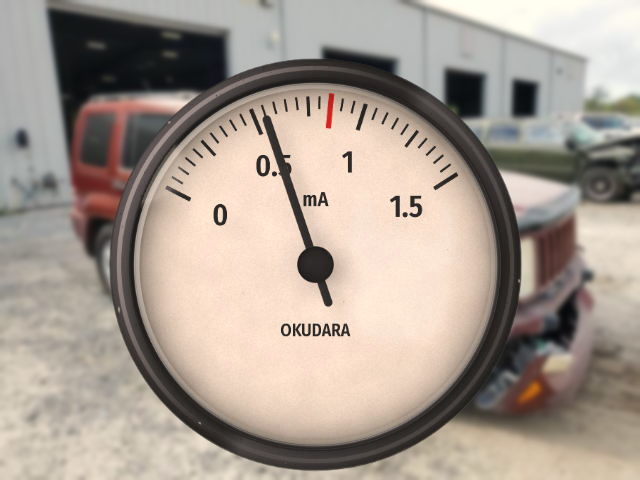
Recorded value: 0.55 mA
